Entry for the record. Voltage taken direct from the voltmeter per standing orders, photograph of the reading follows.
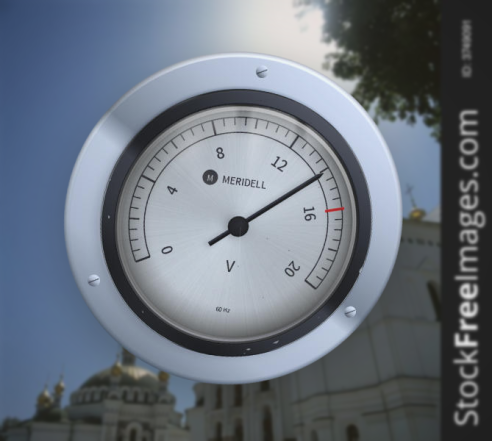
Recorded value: 14 V
